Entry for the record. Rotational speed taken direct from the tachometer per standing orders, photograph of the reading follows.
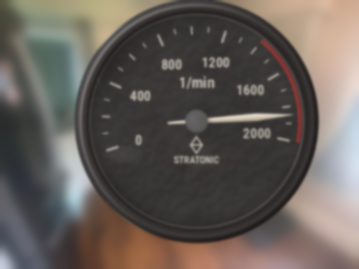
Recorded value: 1850 rpm
